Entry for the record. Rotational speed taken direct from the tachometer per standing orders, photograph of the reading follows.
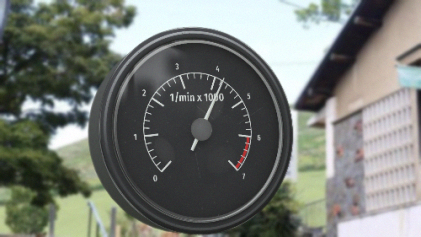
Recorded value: 4200 rpm
